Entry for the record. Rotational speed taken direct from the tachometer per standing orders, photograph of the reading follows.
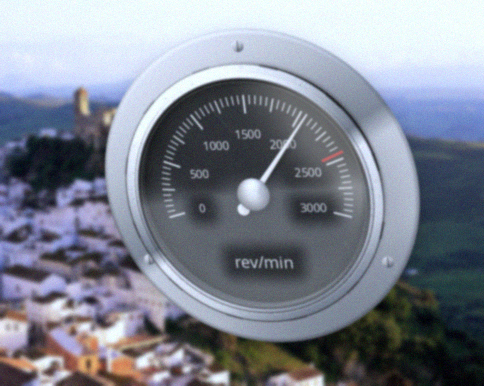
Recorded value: 2050 rpm
